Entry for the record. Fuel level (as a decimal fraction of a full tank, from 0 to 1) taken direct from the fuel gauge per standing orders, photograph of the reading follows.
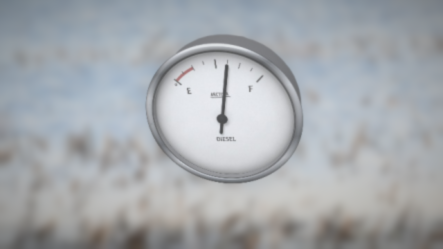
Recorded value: 0.625
